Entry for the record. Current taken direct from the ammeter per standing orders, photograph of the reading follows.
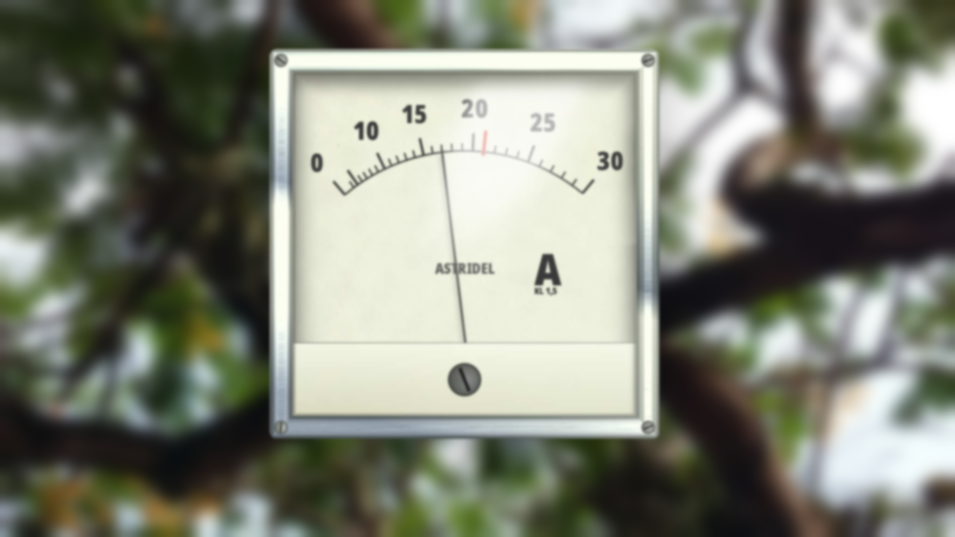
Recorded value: 17 A
